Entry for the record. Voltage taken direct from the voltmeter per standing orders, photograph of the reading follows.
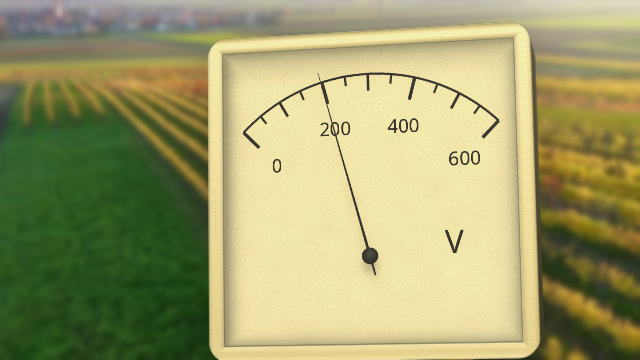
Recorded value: 200 V
